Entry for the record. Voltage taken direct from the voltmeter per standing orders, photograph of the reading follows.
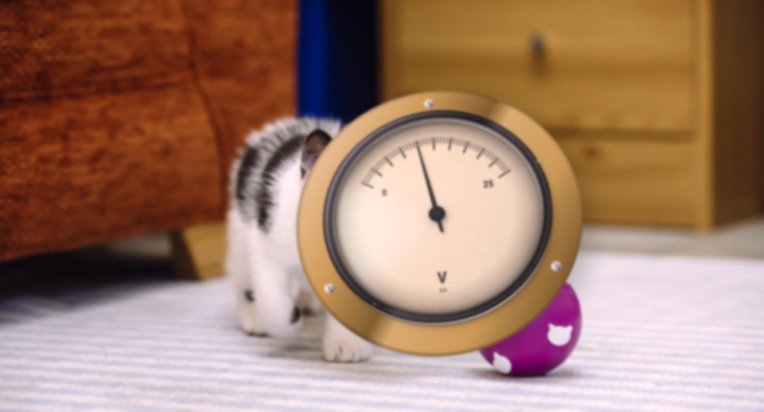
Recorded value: 10 V
